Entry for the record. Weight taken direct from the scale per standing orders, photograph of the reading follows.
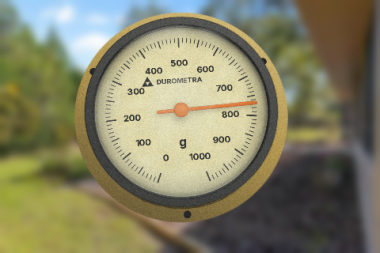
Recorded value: 770 g
